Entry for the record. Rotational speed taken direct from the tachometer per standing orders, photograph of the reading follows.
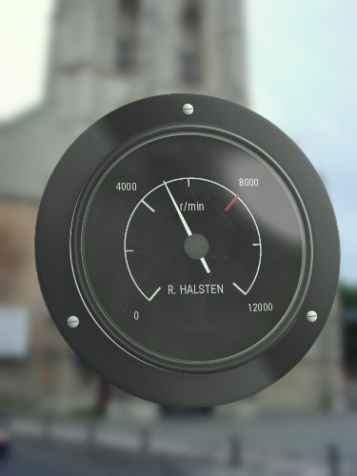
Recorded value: 5000 rpm
